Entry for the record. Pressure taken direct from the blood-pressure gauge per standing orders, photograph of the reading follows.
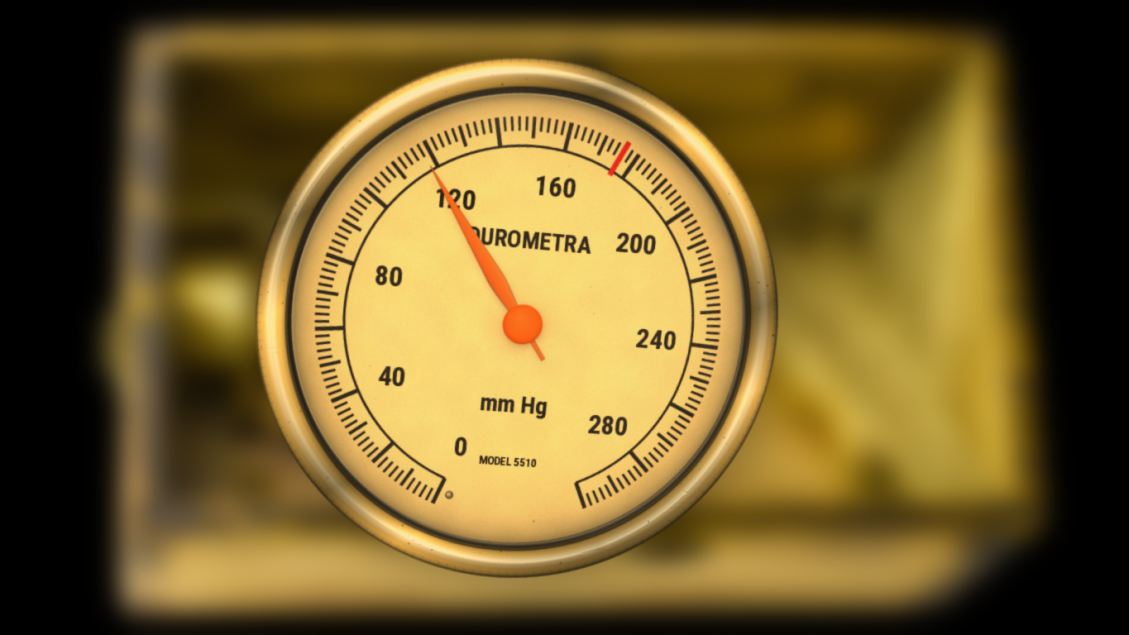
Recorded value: 118 mmHg
